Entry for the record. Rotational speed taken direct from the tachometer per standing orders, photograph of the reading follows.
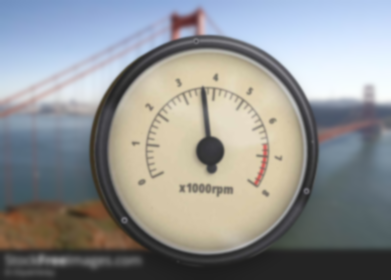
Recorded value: 3600 rpm
